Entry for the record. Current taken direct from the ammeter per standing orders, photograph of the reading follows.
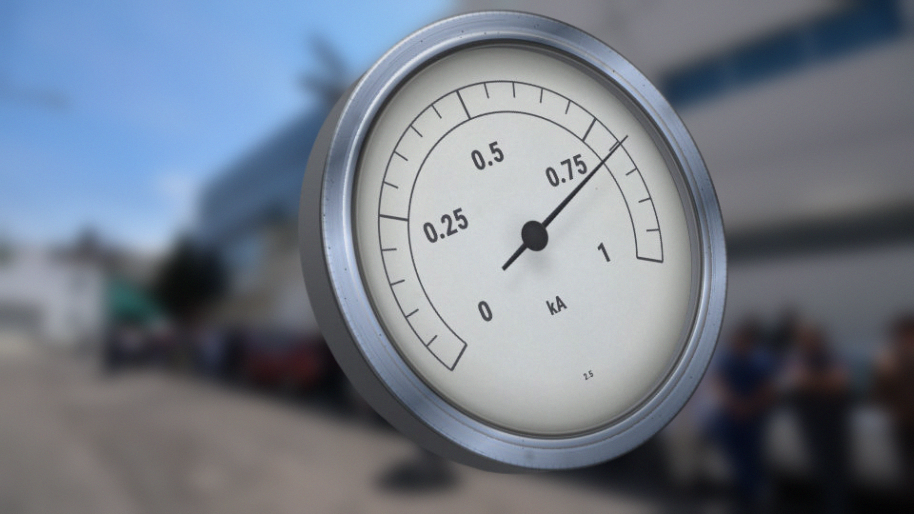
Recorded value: 0.8 kA
